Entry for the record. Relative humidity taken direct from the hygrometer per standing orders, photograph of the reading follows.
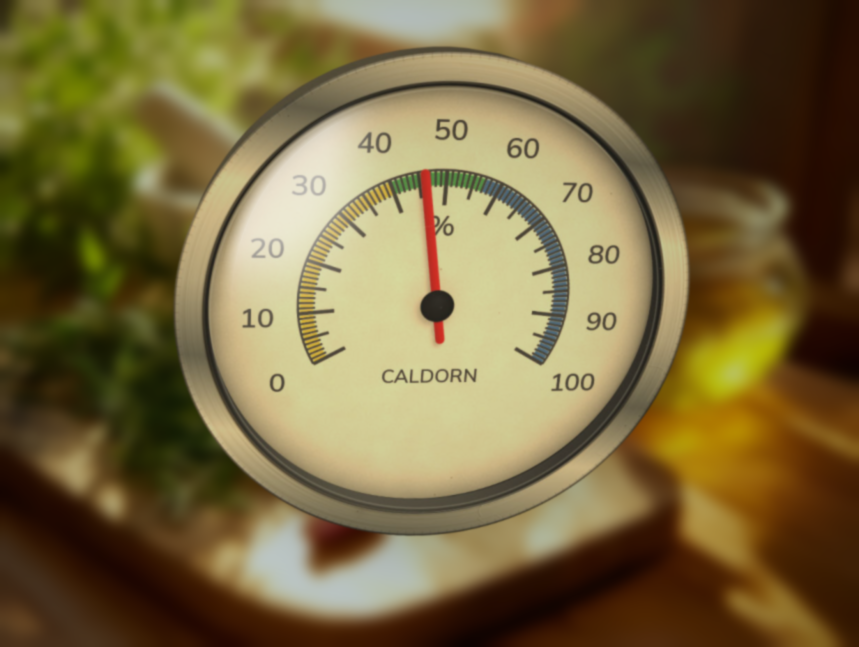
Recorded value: 46 %
